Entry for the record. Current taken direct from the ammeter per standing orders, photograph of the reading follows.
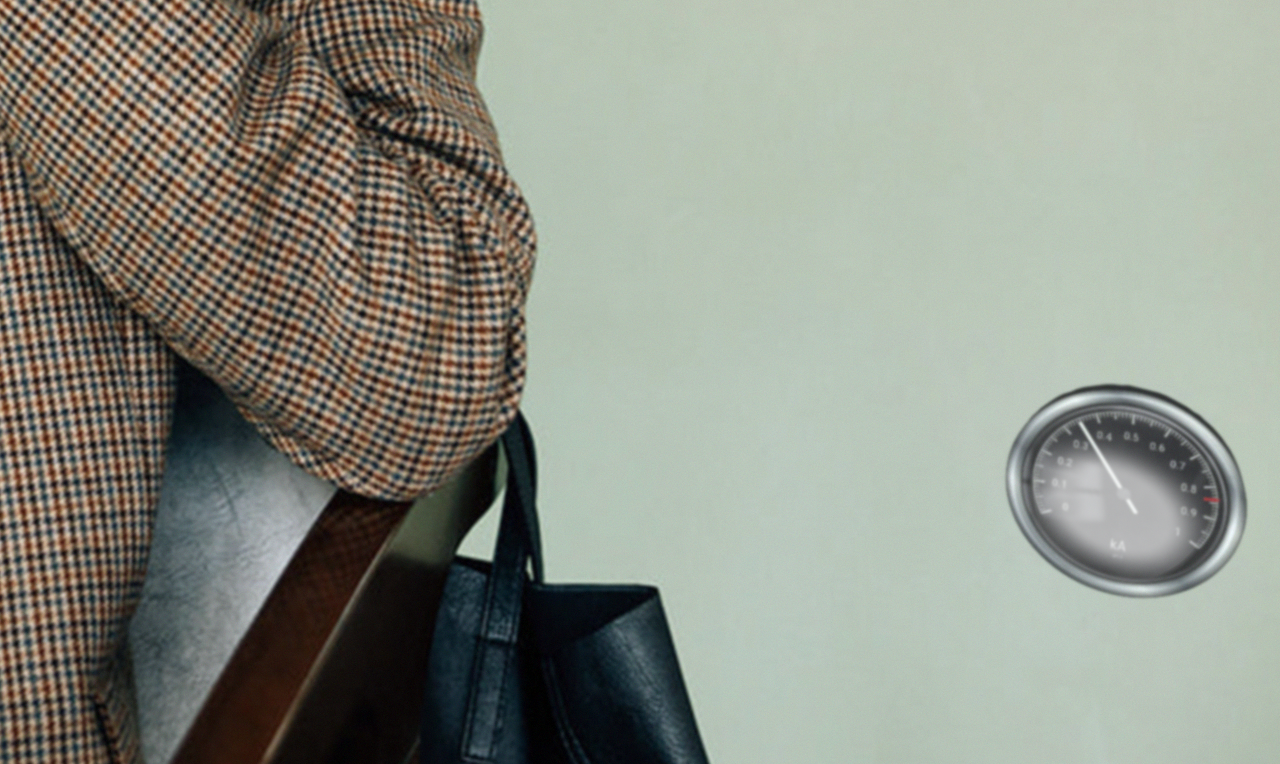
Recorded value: 0.35 kA
